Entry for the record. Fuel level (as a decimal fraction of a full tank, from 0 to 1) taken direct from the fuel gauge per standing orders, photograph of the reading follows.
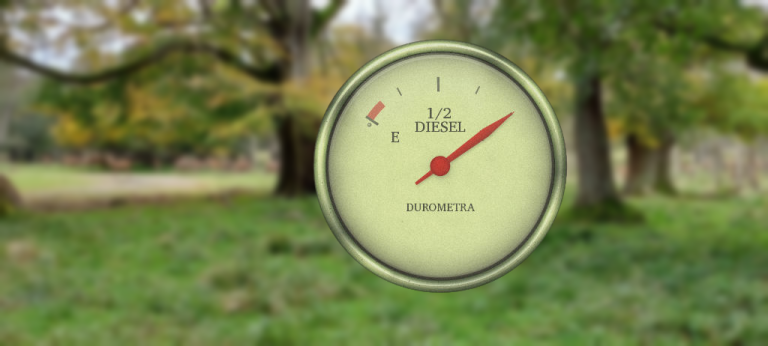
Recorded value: 1
